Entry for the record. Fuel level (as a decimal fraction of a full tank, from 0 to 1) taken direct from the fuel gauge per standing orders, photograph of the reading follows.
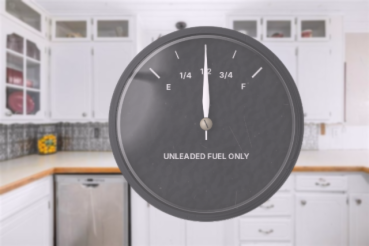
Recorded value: 0.5
